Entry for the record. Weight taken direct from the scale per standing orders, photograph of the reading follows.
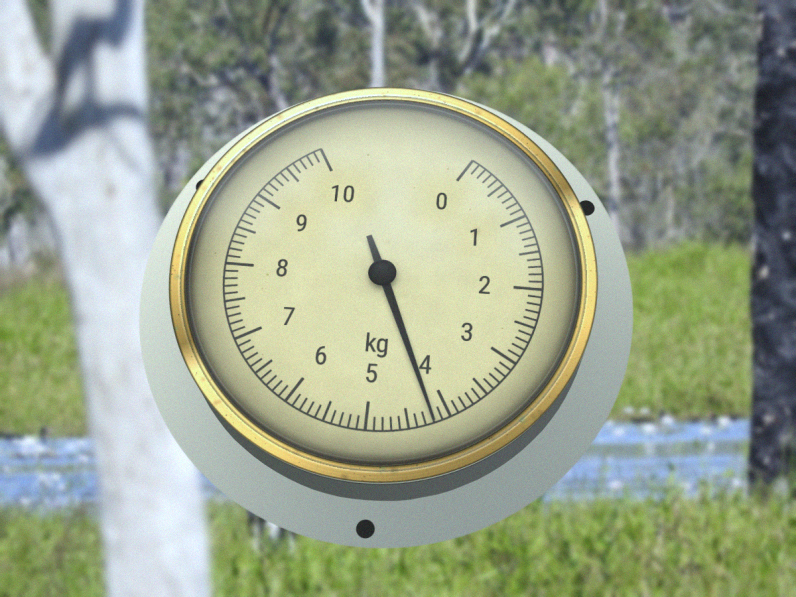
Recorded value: 4.2 kg
